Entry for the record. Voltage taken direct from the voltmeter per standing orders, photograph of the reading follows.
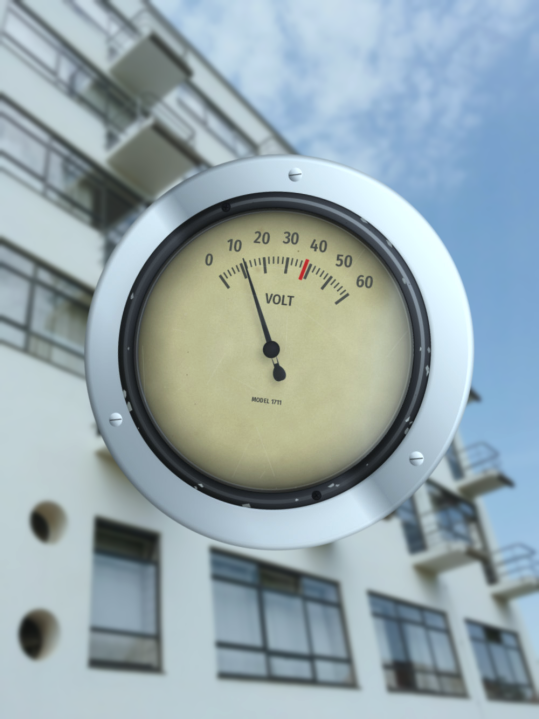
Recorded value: 12 V
